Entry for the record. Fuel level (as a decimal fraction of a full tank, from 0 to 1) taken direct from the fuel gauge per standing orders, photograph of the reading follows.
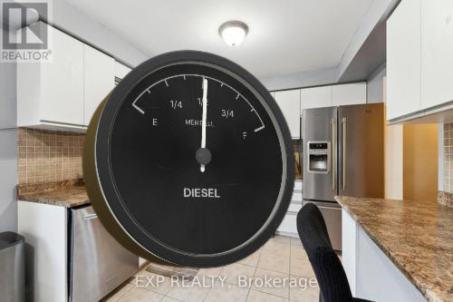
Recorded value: 0.5
